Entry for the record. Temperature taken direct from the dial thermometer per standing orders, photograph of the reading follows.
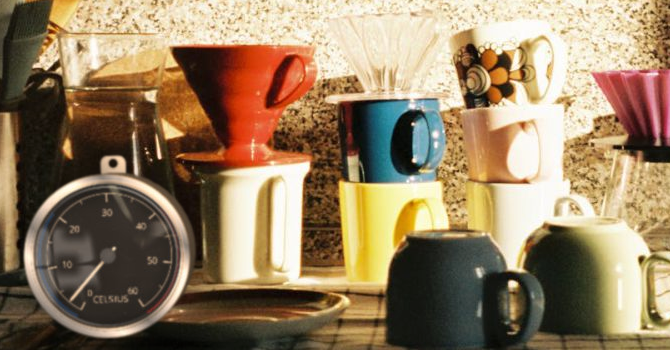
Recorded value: 2.5 °C
